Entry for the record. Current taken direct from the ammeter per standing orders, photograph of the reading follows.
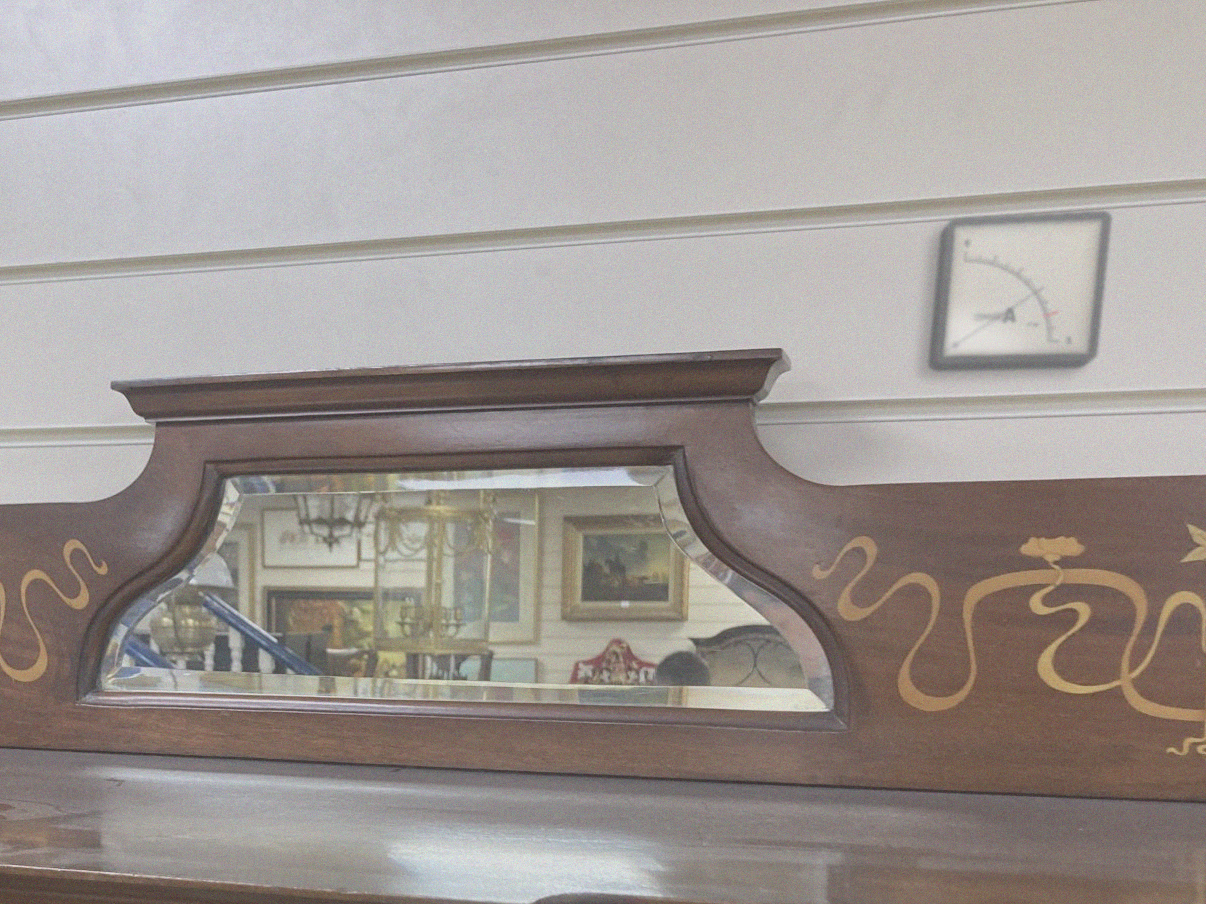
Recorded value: 3 A
